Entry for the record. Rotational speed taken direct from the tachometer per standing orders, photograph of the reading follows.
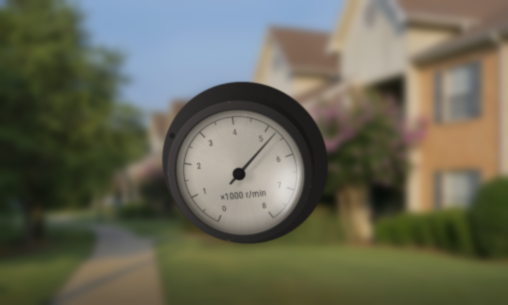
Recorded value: 5250 rpm
